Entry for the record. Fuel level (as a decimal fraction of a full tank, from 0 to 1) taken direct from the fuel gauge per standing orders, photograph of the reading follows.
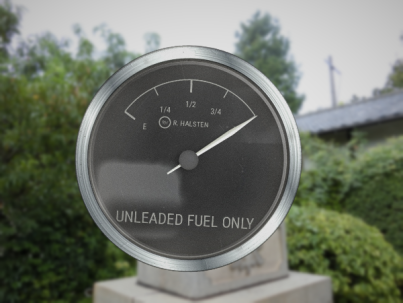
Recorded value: 1
